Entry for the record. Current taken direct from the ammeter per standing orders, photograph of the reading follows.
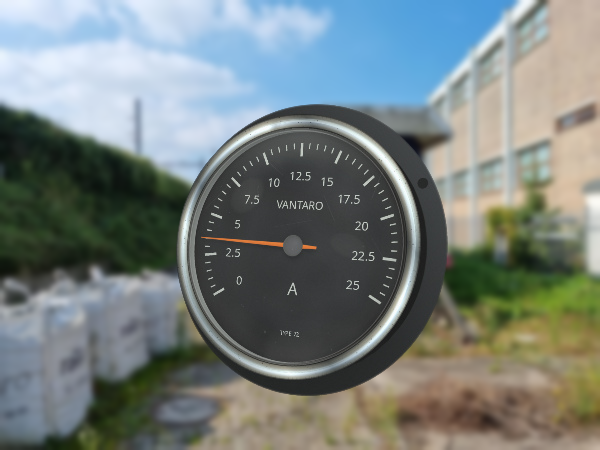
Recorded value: 3.5 A
